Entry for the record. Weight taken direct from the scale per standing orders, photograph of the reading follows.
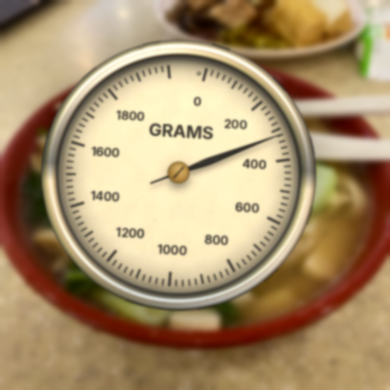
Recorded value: 320 g
